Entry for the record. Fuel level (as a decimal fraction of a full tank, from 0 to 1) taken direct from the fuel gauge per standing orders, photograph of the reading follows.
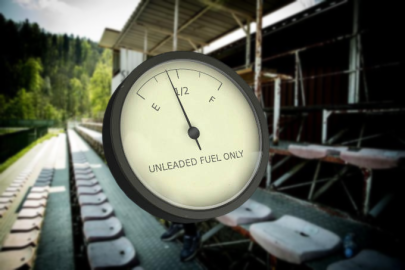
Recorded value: 0.375
